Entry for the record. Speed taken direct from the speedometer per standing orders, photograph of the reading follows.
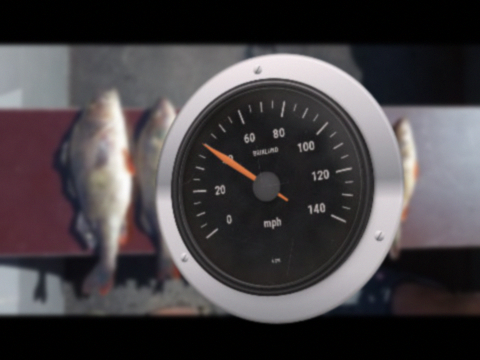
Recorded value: 40 mph
